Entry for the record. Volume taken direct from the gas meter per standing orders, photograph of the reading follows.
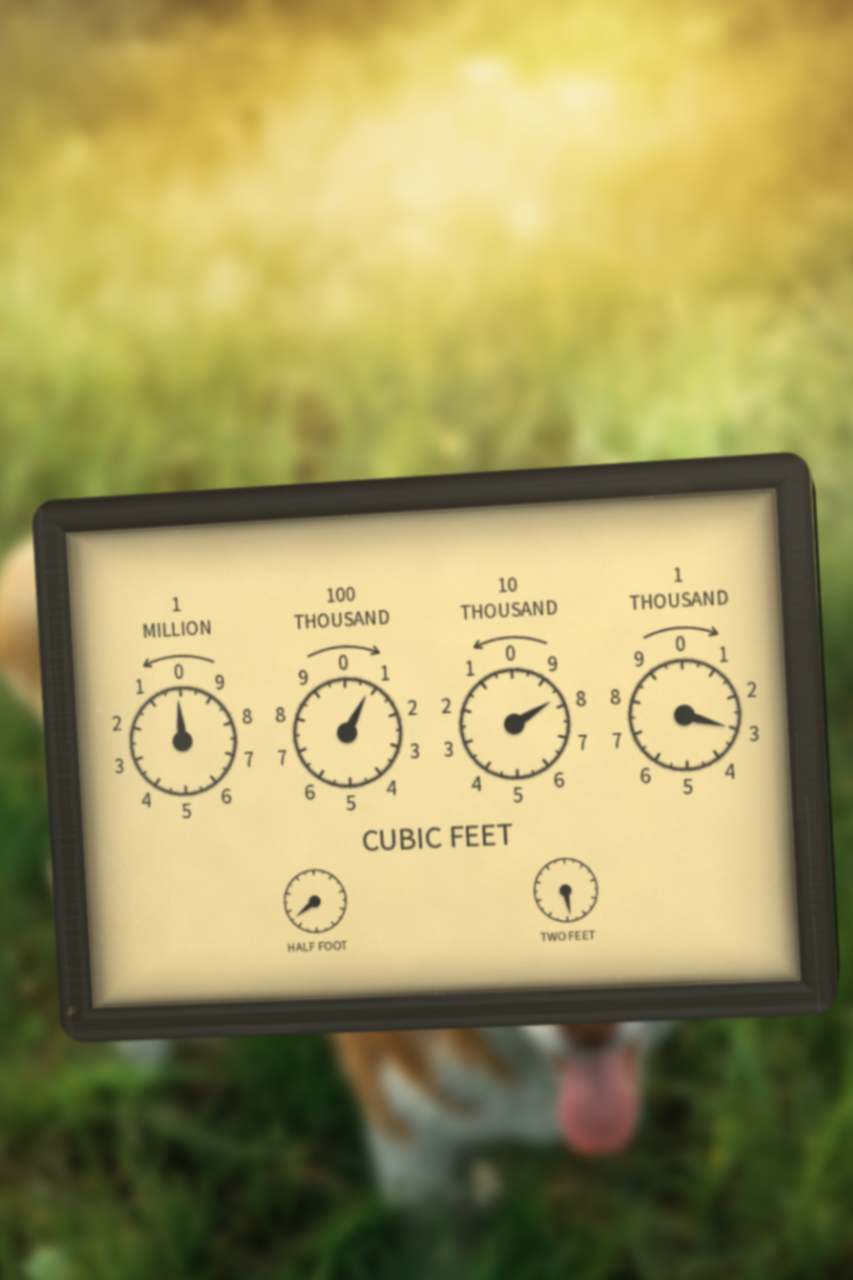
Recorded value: 8300 ft³
